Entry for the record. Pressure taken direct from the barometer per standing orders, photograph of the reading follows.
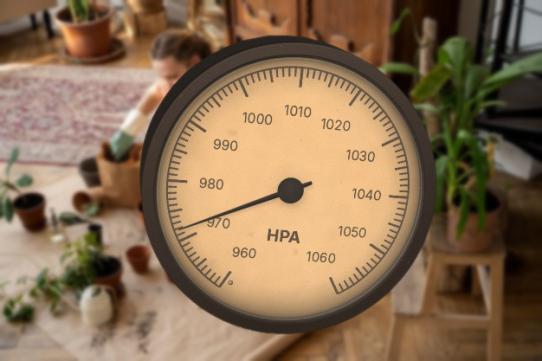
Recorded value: 972 hPa
